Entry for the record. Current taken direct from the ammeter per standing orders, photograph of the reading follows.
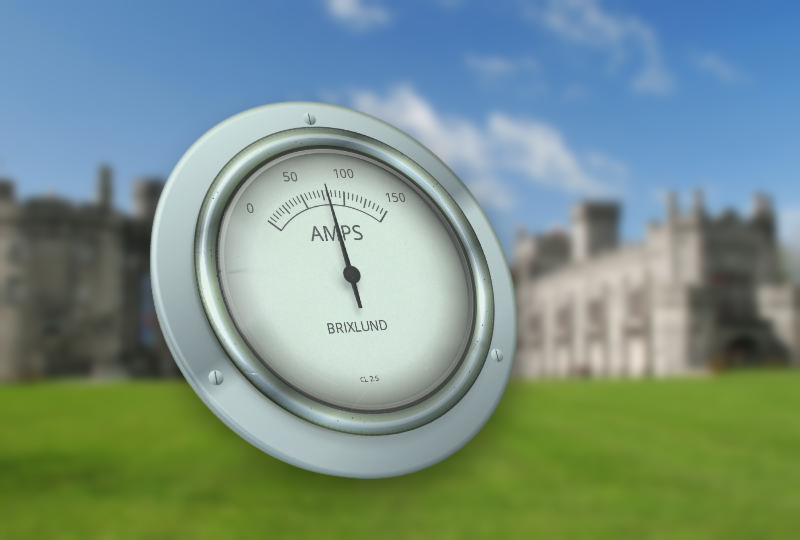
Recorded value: 75 A
